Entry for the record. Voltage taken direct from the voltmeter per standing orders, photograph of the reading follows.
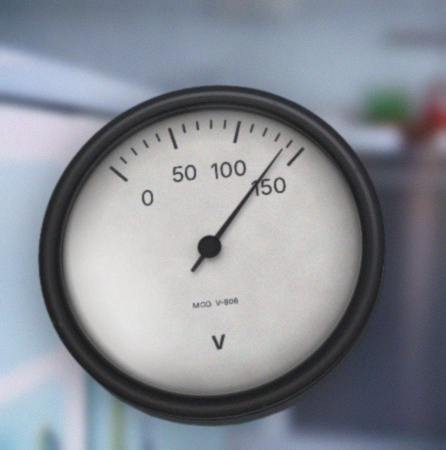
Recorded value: 140 V
